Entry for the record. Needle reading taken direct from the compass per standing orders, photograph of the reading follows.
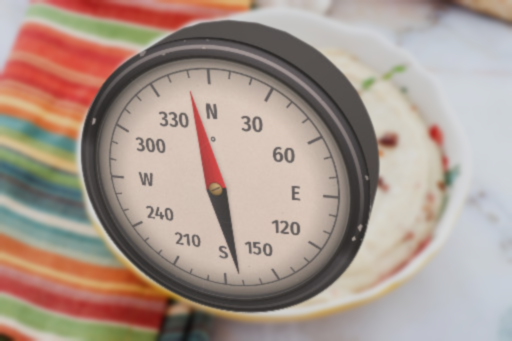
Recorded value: 350 °
